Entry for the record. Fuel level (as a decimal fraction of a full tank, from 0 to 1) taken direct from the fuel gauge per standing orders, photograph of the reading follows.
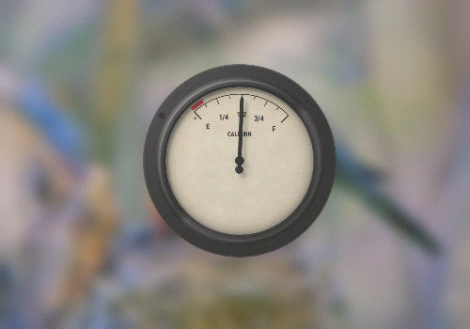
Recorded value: 0.5
